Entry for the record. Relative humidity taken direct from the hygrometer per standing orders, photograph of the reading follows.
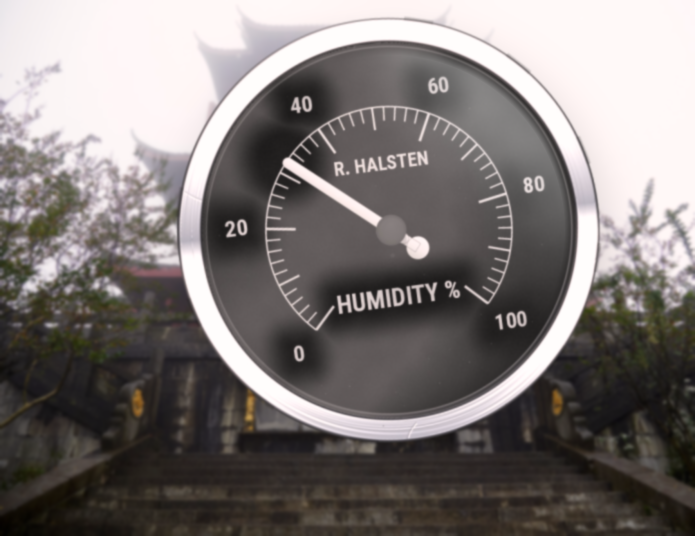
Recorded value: 32 %
